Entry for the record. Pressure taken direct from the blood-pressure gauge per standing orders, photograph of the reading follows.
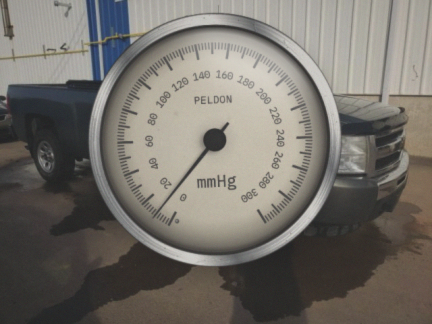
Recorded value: 10 mmHg
